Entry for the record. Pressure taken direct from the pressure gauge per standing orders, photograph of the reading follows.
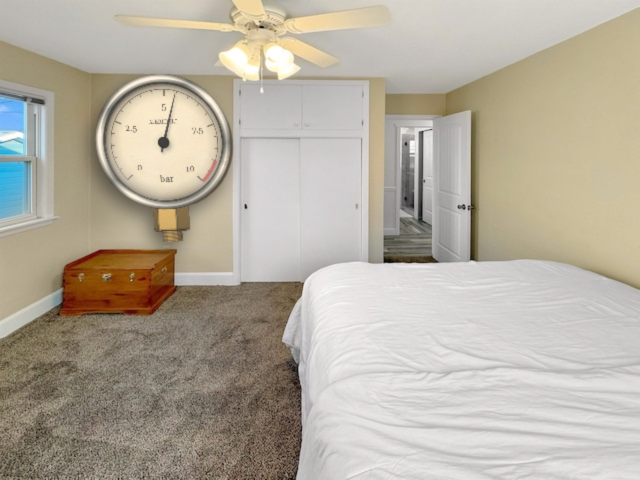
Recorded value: 5.5 bar
